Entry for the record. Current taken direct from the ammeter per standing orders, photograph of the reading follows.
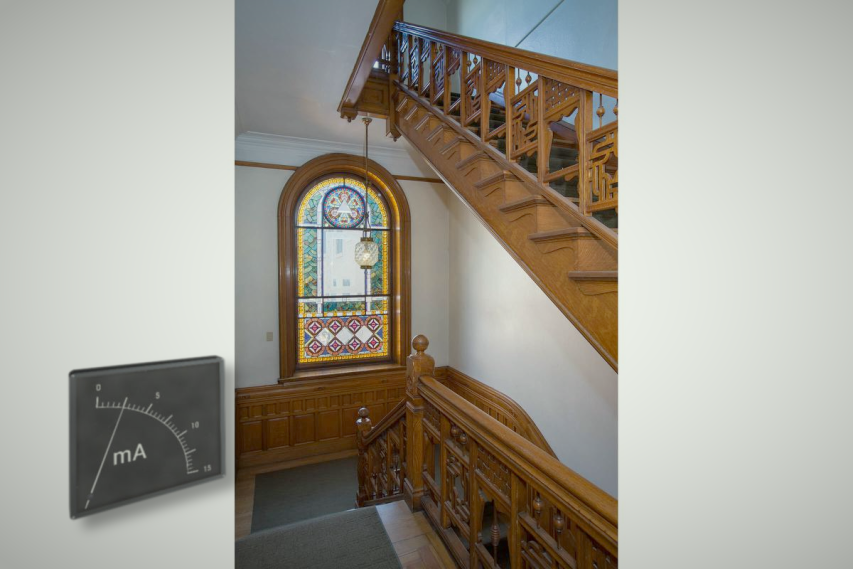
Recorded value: 2.5 mA
